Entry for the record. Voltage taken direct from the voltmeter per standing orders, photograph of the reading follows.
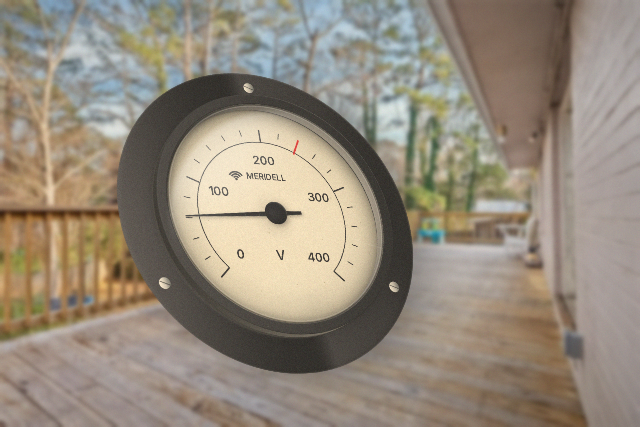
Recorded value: 60 V
